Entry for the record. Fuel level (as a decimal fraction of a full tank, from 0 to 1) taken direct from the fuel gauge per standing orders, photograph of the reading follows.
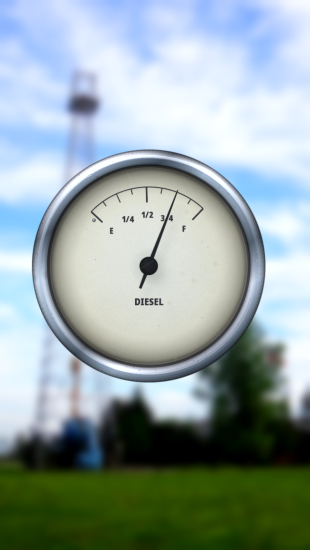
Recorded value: 0.75
